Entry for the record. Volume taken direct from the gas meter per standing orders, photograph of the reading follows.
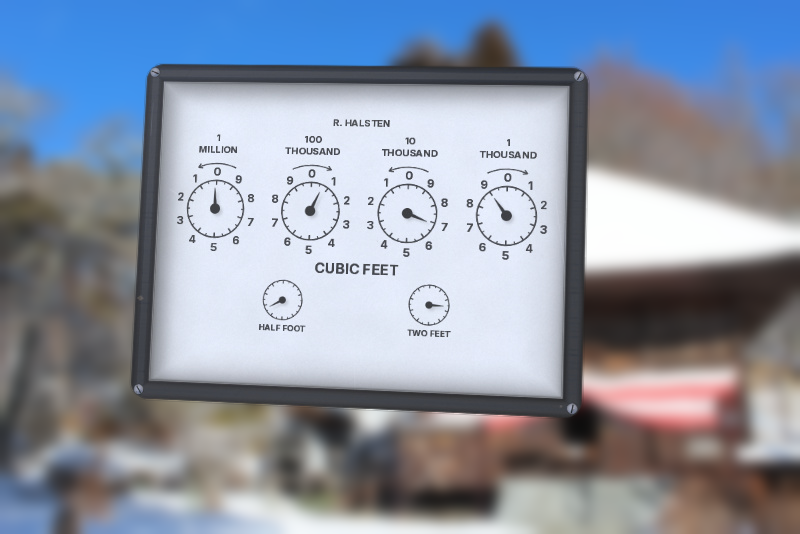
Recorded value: 6900 ft³
